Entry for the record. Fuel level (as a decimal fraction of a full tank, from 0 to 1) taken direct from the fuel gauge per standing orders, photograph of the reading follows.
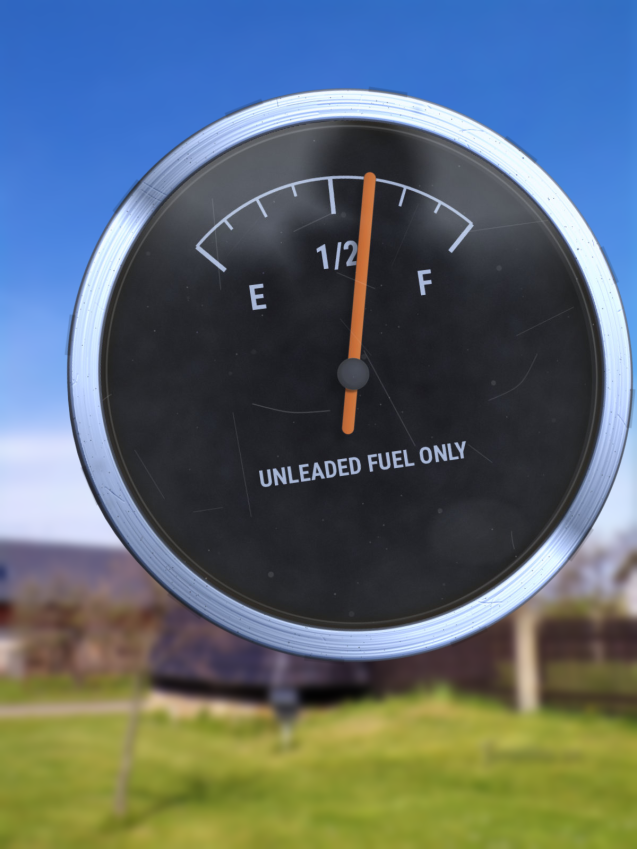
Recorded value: 0.625
